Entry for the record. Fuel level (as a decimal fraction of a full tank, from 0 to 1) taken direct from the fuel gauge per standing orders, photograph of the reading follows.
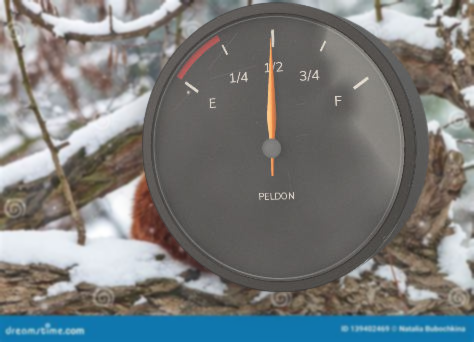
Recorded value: 0.5
